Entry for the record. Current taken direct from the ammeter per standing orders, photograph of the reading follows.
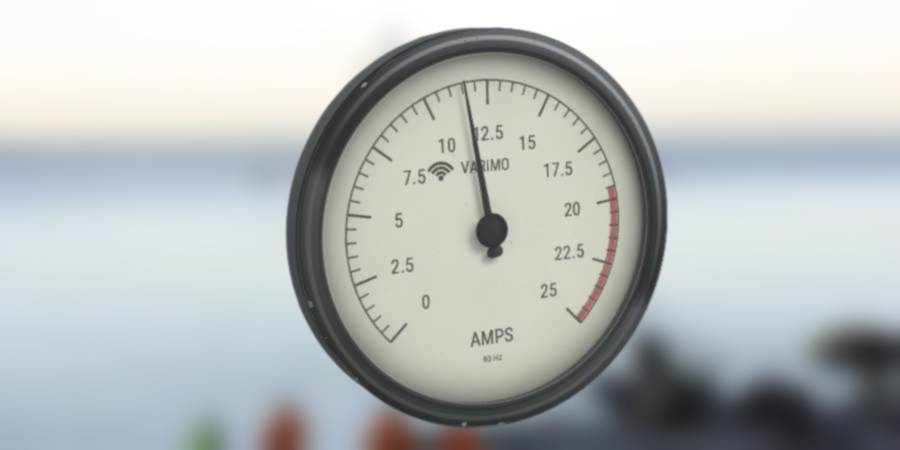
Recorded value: 11.5 A
